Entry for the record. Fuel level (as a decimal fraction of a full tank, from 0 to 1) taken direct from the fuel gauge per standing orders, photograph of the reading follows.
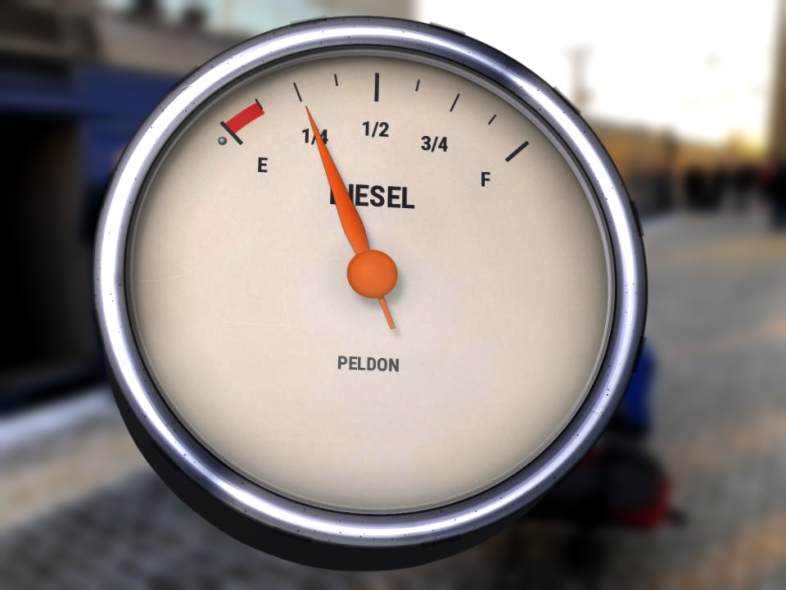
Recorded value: 0.25
